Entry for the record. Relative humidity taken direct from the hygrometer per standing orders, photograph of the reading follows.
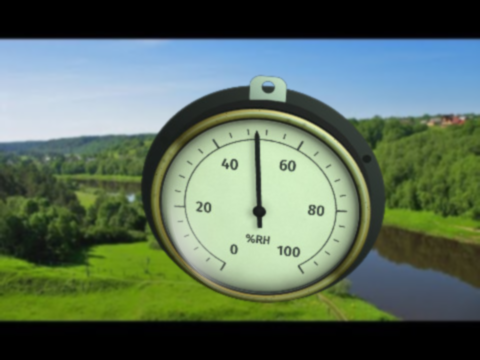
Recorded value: 50 %
